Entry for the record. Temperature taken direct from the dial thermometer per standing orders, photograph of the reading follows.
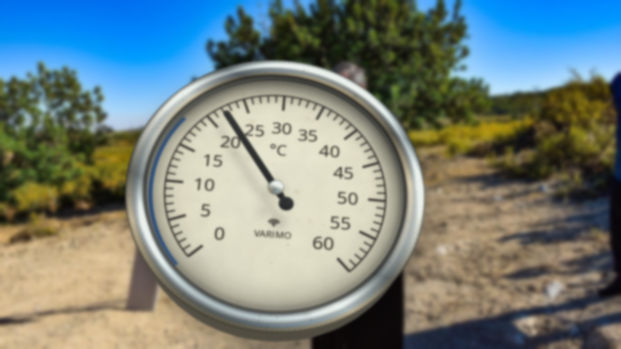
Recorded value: 22 °C
